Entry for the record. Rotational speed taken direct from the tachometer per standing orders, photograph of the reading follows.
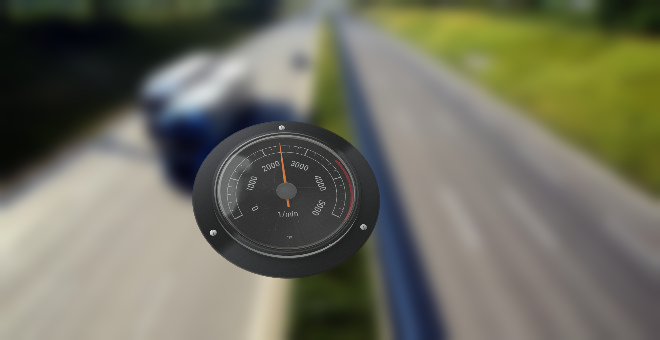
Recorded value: 2400 rpm
